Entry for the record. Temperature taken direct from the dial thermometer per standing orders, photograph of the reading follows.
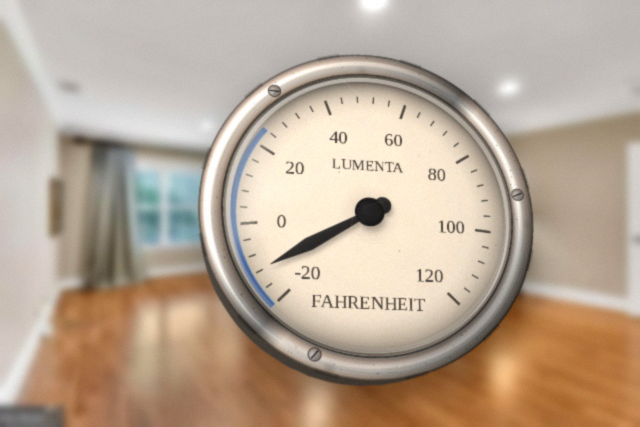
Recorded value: -12 °F
